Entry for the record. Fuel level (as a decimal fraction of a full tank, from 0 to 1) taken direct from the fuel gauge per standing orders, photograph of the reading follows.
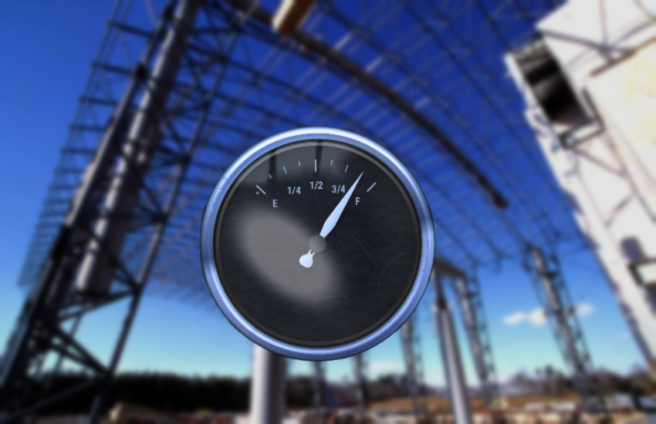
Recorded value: 0.875
